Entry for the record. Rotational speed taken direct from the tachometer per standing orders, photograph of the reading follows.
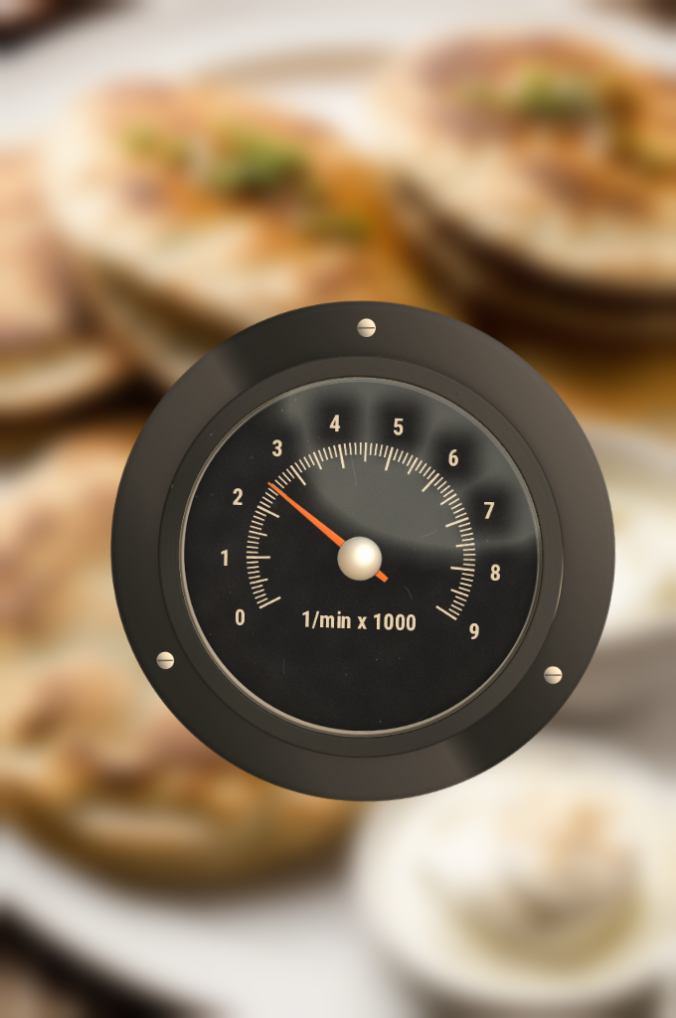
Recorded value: 2500 rpm
